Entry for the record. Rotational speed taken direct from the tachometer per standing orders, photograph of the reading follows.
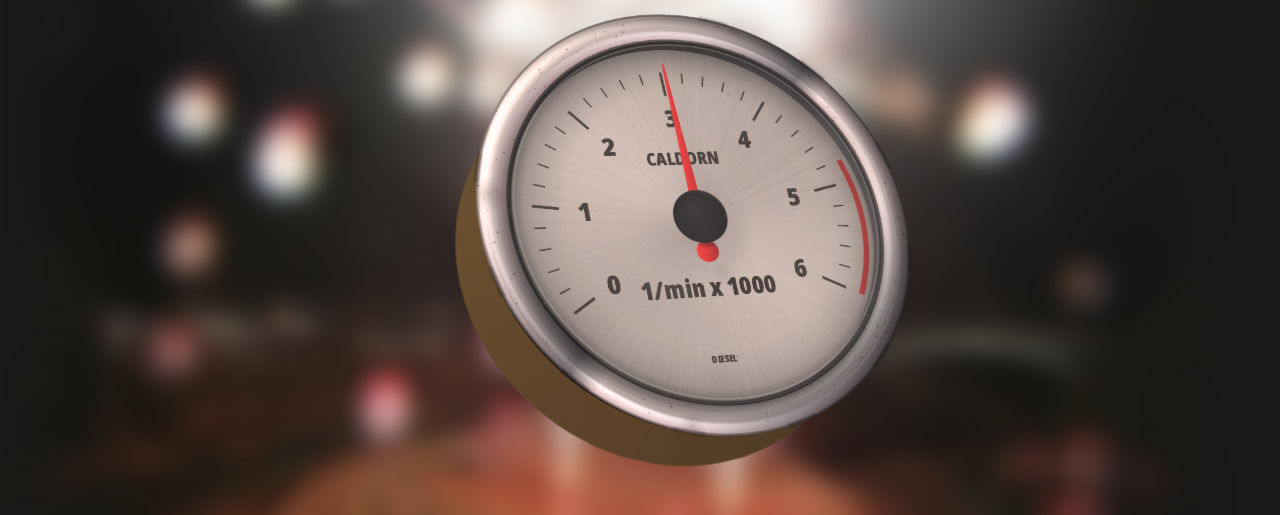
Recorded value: 3000 rpm
